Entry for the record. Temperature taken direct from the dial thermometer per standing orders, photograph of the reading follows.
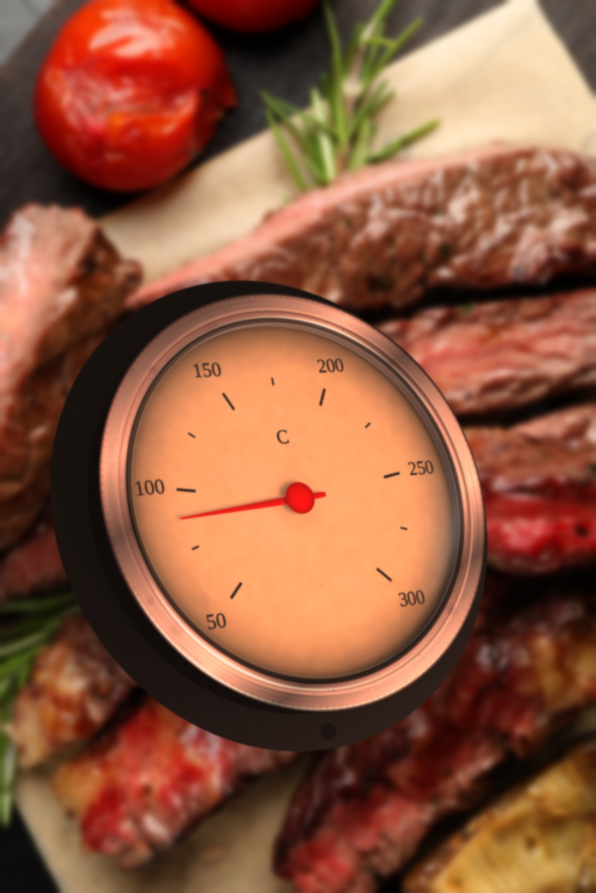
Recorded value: 87.5 °C
